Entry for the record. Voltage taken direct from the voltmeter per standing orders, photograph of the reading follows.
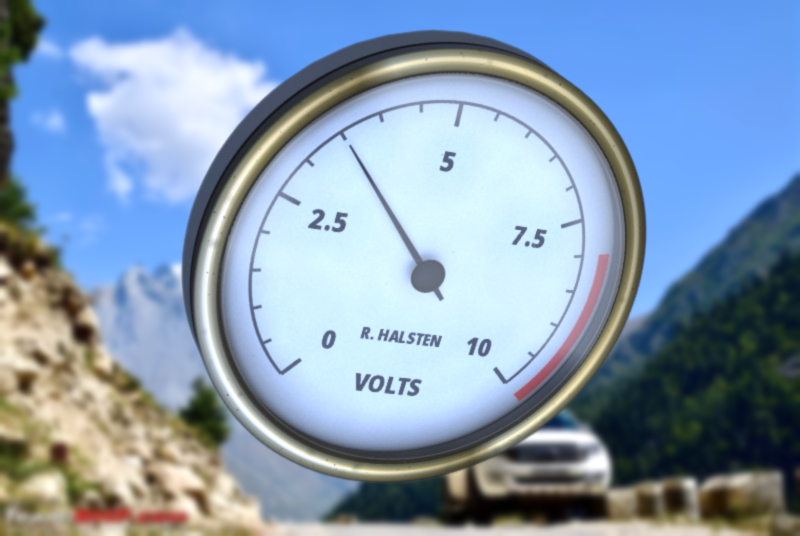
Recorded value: 3.5 V
